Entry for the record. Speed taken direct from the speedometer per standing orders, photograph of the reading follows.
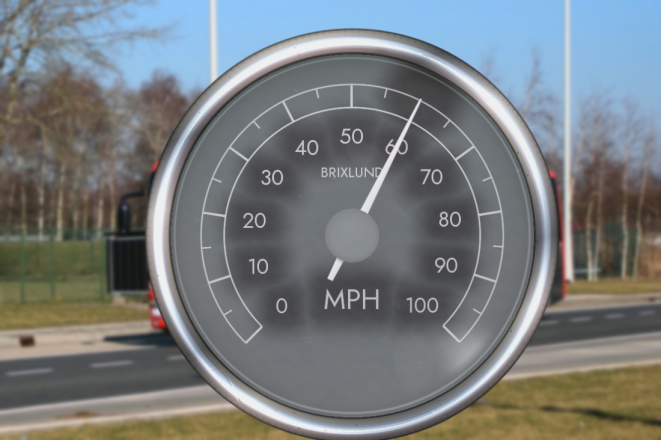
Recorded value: 60 mph
